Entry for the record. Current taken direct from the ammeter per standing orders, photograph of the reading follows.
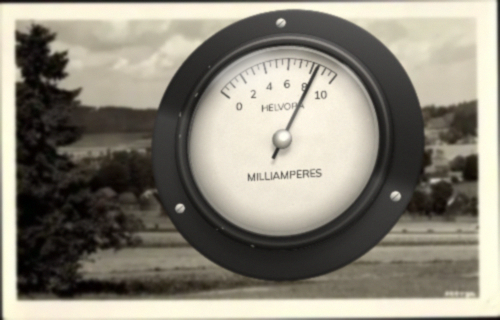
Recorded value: 8.5 mA
